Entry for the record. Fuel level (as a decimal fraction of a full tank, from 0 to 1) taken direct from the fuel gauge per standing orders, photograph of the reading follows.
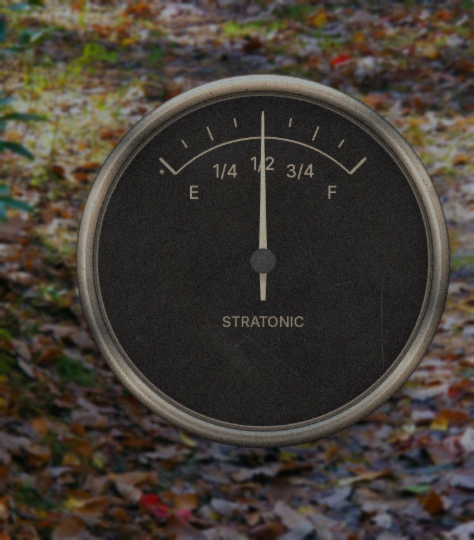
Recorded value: 0.5
